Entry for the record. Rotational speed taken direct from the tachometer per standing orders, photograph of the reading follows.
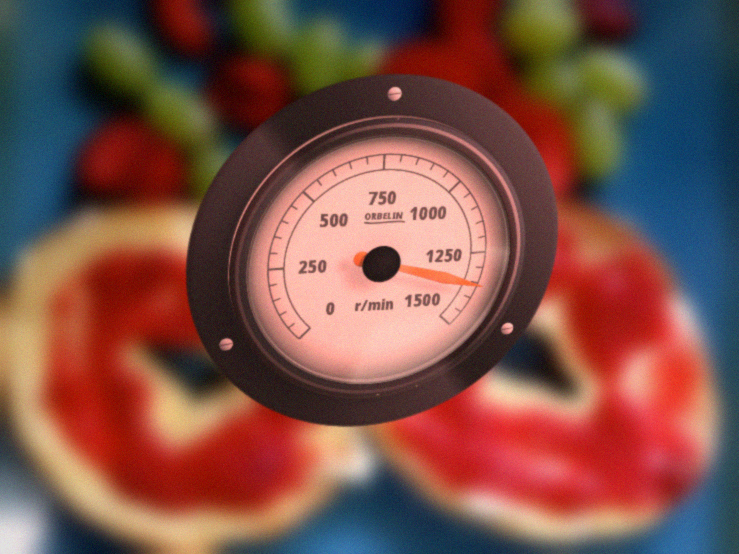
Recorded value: 1350 rpm
